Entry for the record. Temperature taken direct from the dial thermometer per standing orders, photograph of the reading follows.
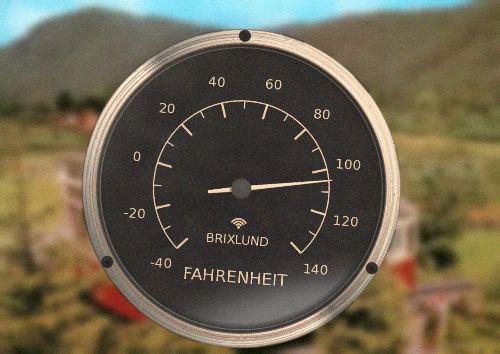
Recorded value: 105 °F
